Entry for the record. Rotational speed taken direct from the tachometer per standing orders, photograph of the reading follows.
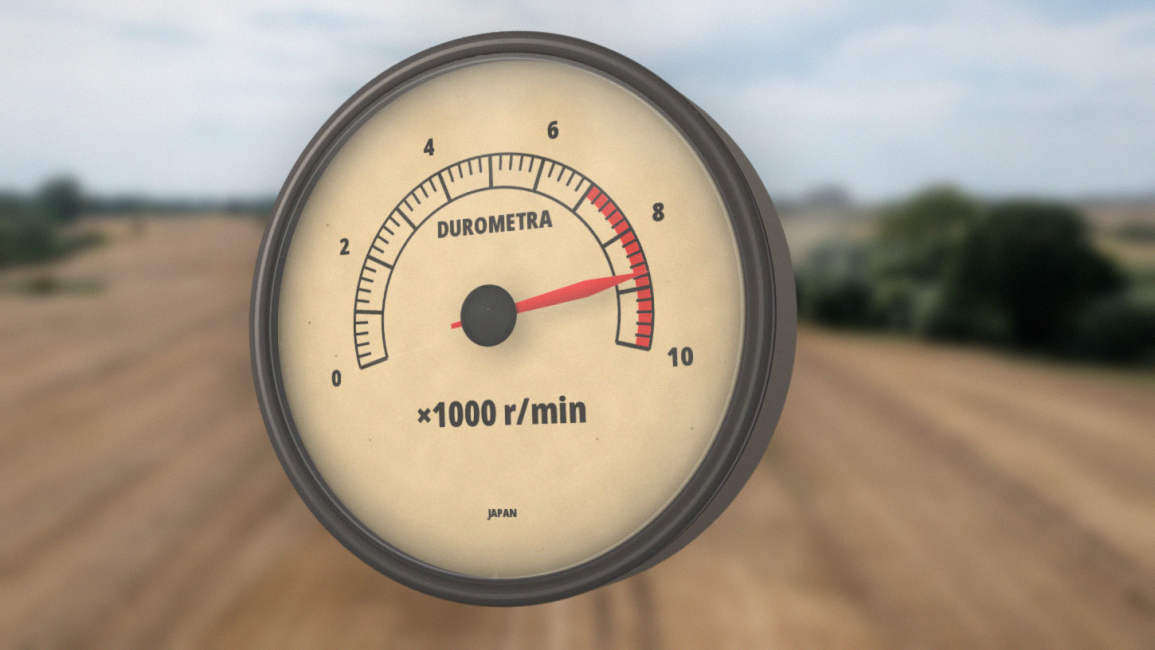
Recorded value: 8800 rpm
